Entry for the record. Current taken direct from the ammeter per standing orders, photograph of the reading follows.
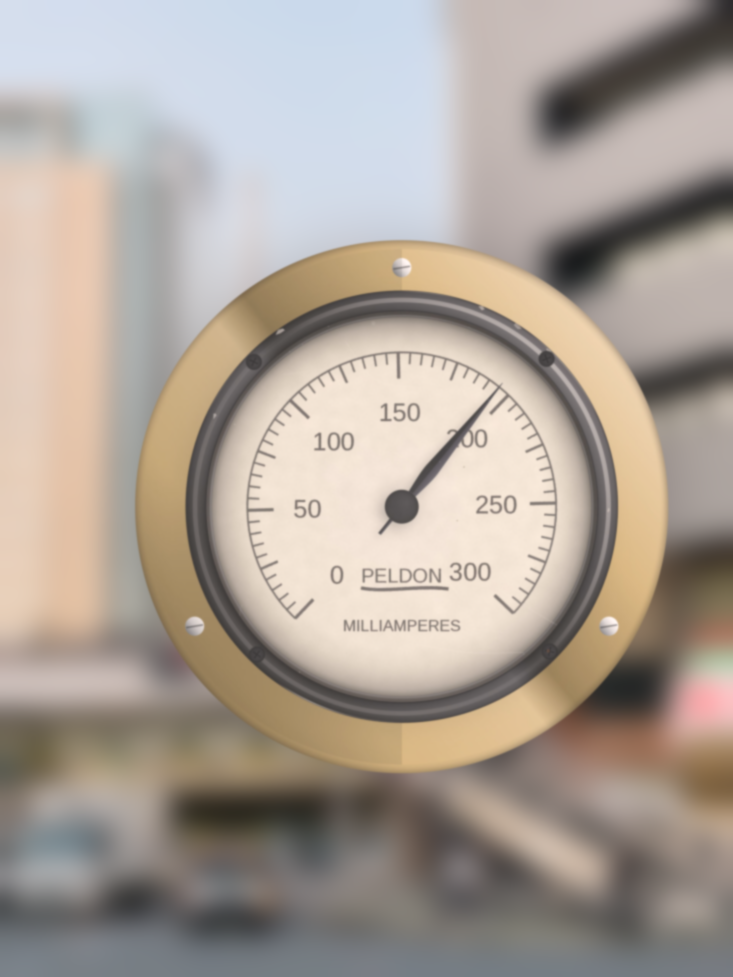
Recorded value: 195 mA
